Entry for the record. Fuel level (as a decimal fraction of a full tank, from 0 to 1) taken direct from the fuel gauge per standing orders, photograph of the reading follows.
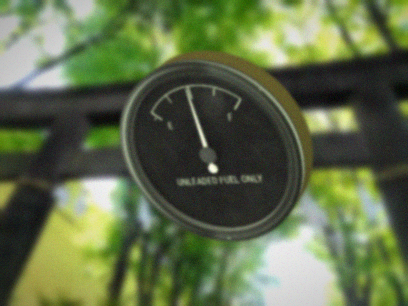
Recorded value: 0.5
